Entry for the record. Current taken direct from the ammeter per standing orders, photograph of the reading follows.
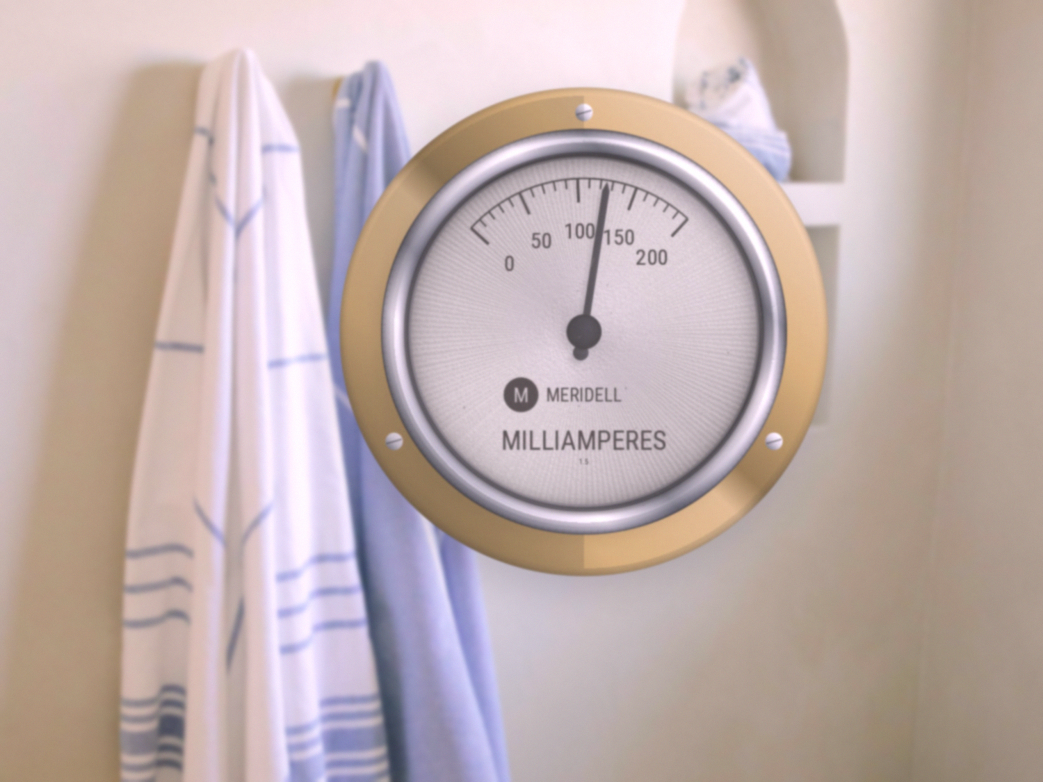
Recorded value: 125 mA
